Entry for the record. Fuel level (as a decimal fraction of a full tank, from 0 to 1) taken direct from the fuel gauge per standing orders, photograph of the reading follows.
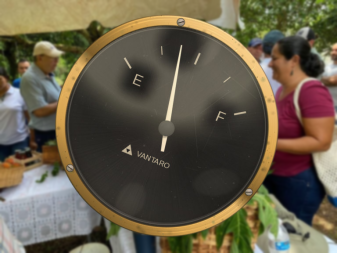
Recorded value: 0.375
